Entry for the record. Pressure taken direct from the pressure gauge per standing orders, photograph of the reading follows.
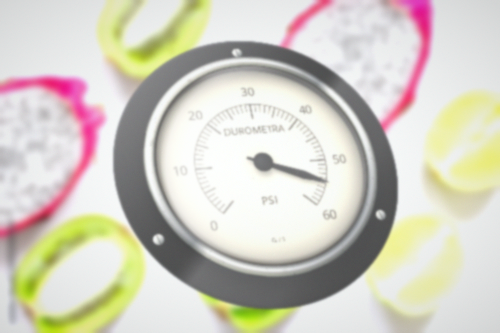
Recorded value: 55 psi
